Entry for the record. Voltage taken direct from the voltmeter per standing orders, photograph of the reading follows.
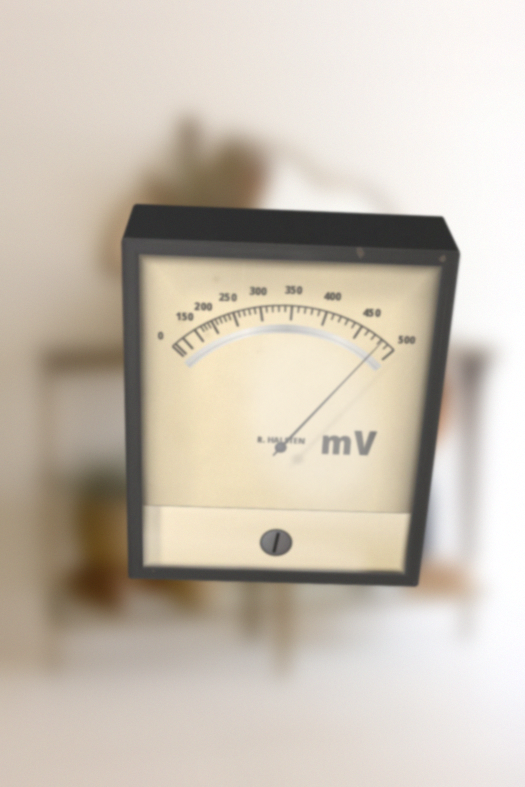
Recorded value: 480 mV
